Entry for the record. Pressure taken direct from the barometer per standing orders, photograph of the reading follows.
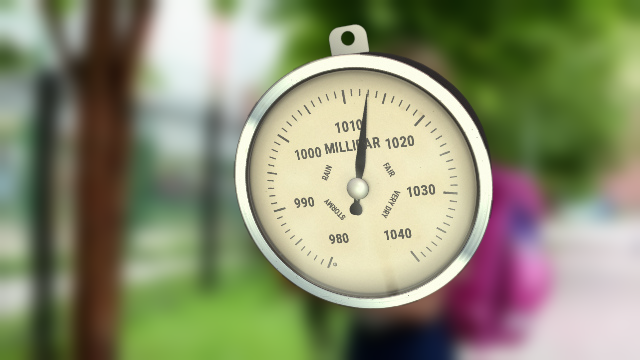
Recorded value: 1013 mbar
